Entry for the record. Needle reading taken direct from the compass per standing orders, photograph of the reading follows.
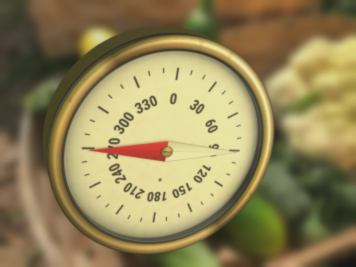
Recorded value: 270 °
